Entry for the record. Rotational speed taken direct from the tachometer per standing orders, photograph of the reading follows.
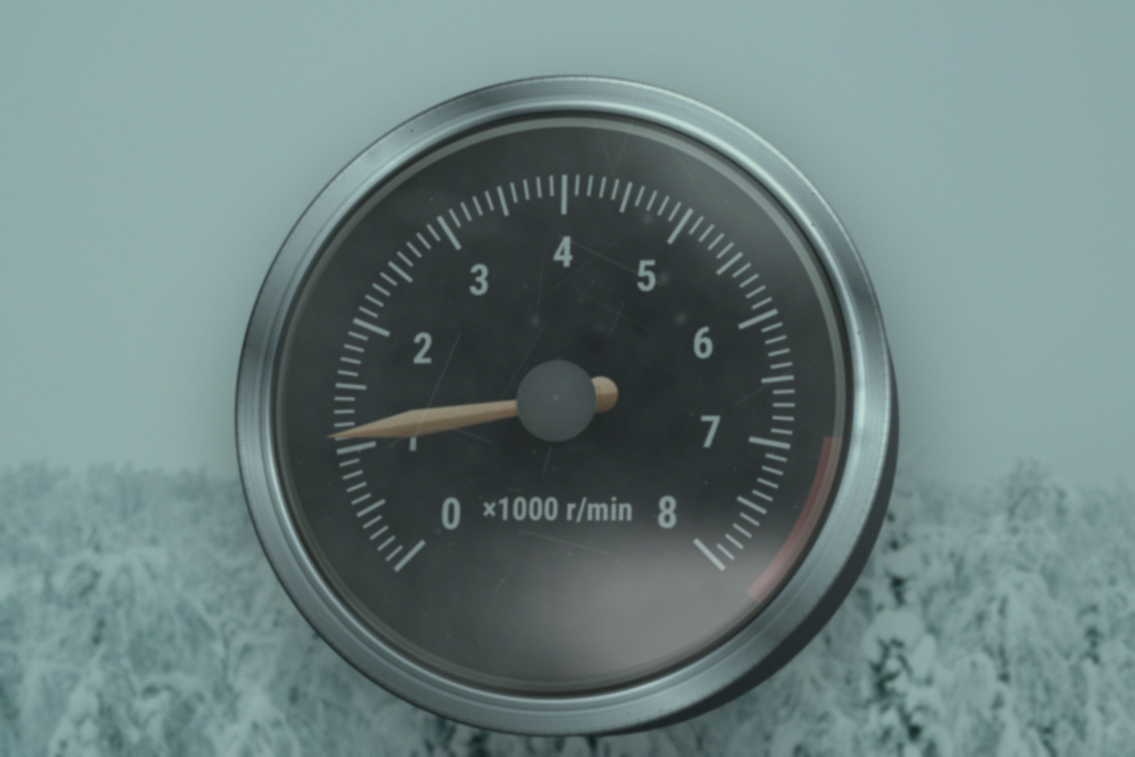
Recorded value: 1100 rpm
